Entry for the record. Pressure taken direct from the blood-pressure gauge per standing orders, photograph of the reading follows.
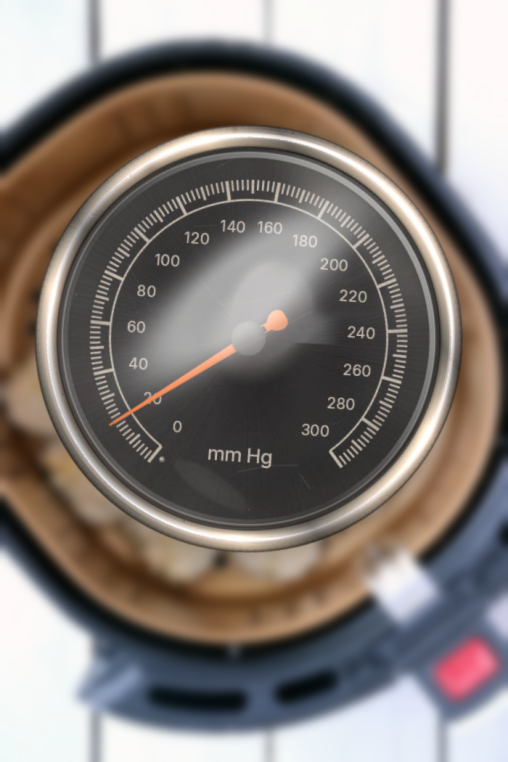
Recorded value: 20 mmHg
